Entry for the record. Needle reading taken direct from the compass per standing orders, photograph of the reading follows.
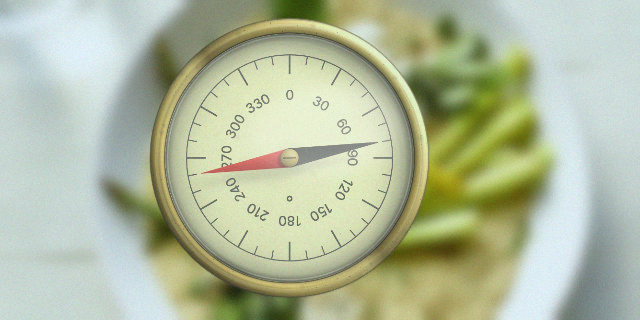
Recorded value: 260 °
